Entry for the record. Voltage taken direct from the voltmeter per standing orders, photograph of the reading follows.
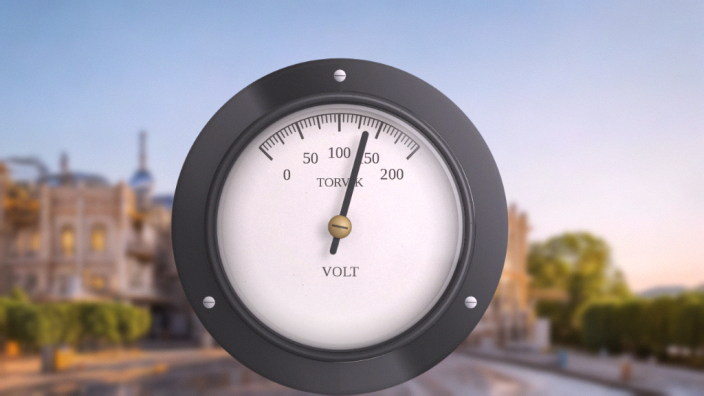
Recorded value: 135 V
